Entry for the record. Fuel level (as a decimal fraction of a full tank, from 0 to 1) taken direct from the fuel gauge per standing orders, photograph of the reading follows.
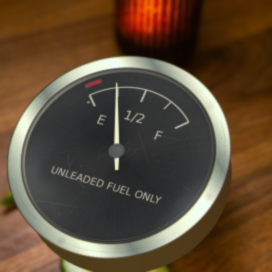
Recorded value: 0.25
